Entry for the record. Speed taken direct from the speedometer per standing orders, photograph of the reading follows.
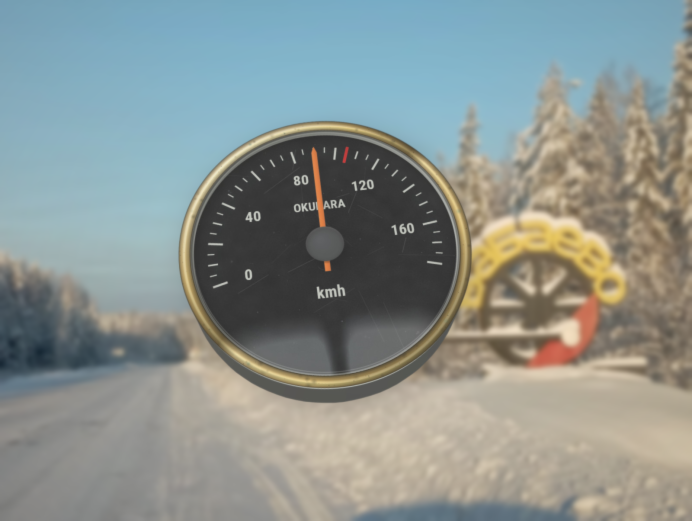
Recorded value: 90 km/h
